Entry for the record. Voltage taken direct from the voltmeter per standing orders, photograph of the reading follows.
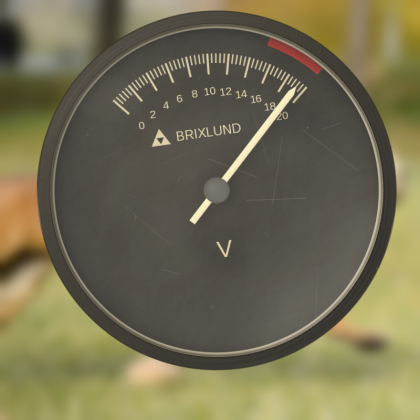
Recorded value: 19.2 V
